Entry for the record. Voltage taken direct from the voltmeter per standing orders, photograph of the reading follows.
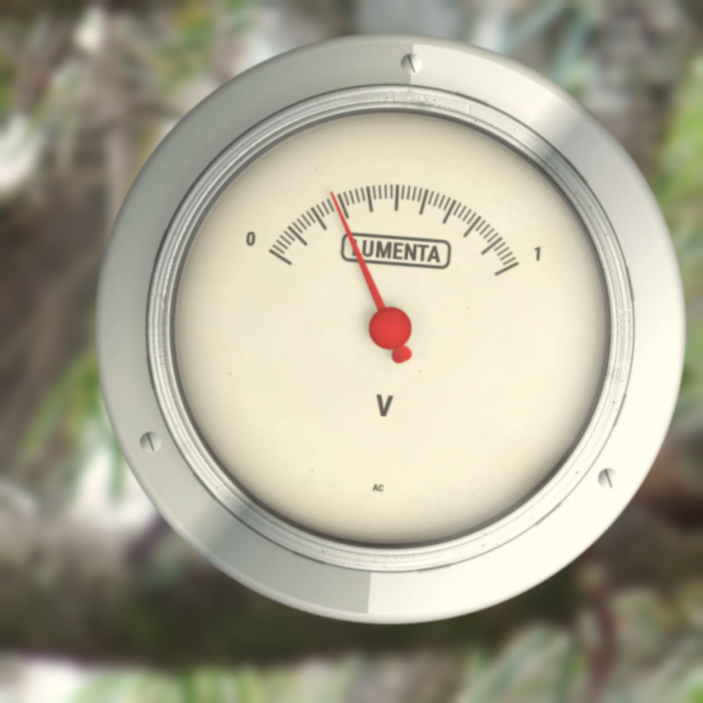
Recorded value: 0.28 V
